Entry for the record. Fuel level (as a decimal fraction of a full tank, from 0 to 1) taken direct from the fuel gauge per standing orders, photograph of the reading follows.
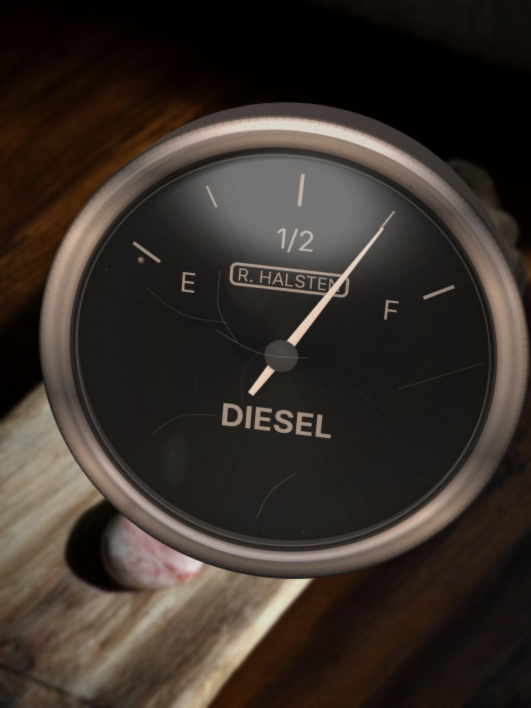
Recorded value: 0.75
